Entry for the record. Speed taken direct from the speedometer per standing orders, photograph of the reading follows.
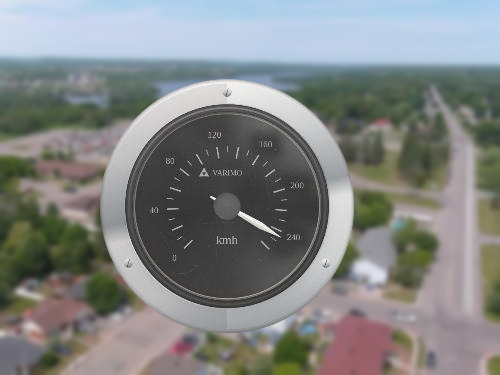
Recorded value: 245 km/h
